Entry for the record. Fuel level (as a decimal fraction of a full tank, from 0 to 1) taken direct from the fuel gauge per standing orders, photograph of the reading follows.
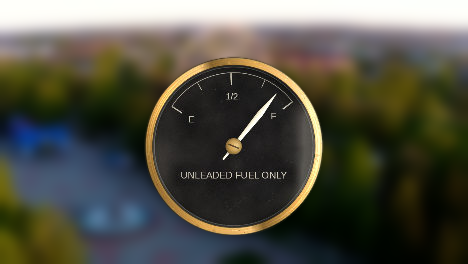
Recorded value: 0.875
